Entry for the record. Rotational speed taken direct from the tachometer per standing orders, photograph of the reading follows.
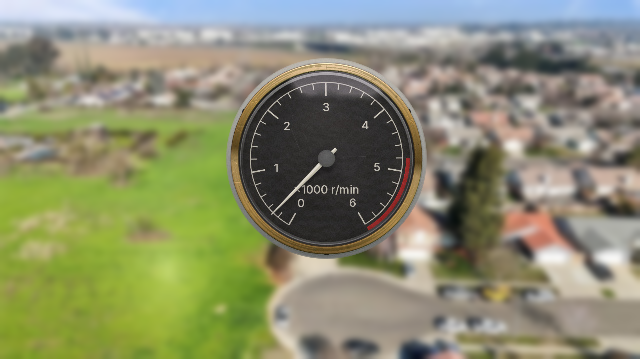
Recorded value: 300 rpm
